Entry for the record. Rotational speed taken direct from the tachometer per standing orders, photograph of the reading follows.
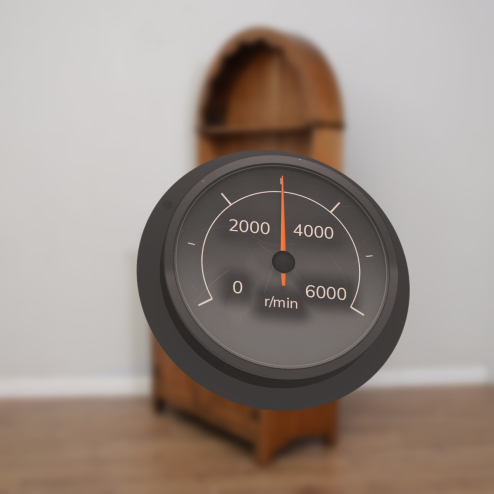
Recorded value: 3000 rpm
